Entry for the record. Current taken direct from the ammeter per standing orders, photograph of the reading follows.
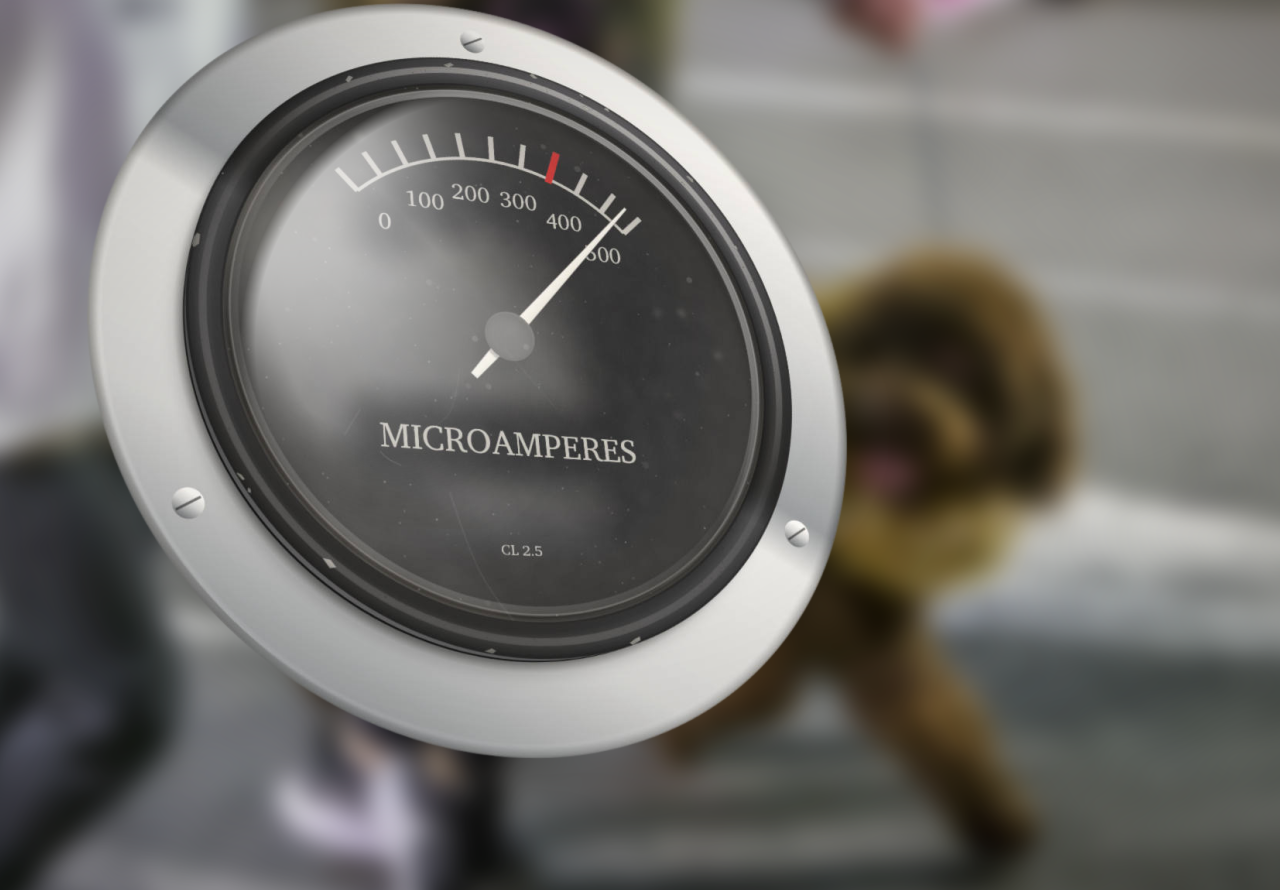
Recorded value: 475 µA
